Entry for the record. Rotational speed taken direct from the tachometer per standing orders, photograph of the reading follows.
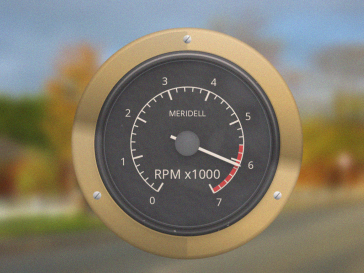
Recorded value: 6100 rpm
